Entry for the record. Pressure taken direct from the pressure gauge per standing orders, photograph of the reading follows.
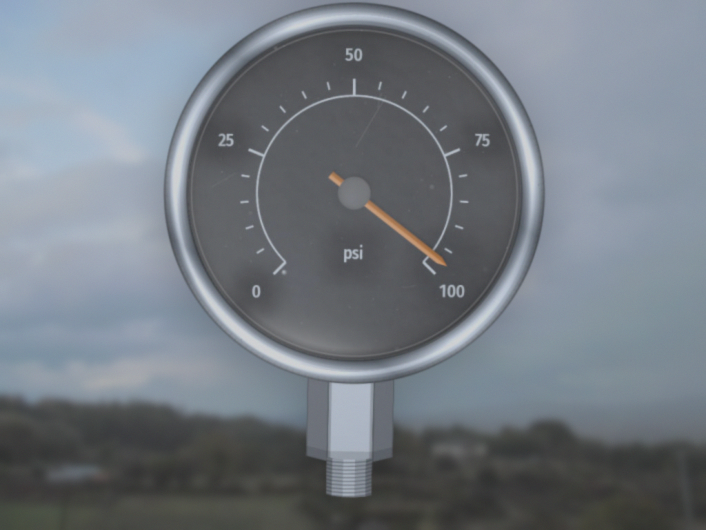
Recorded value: 97.5 psi
